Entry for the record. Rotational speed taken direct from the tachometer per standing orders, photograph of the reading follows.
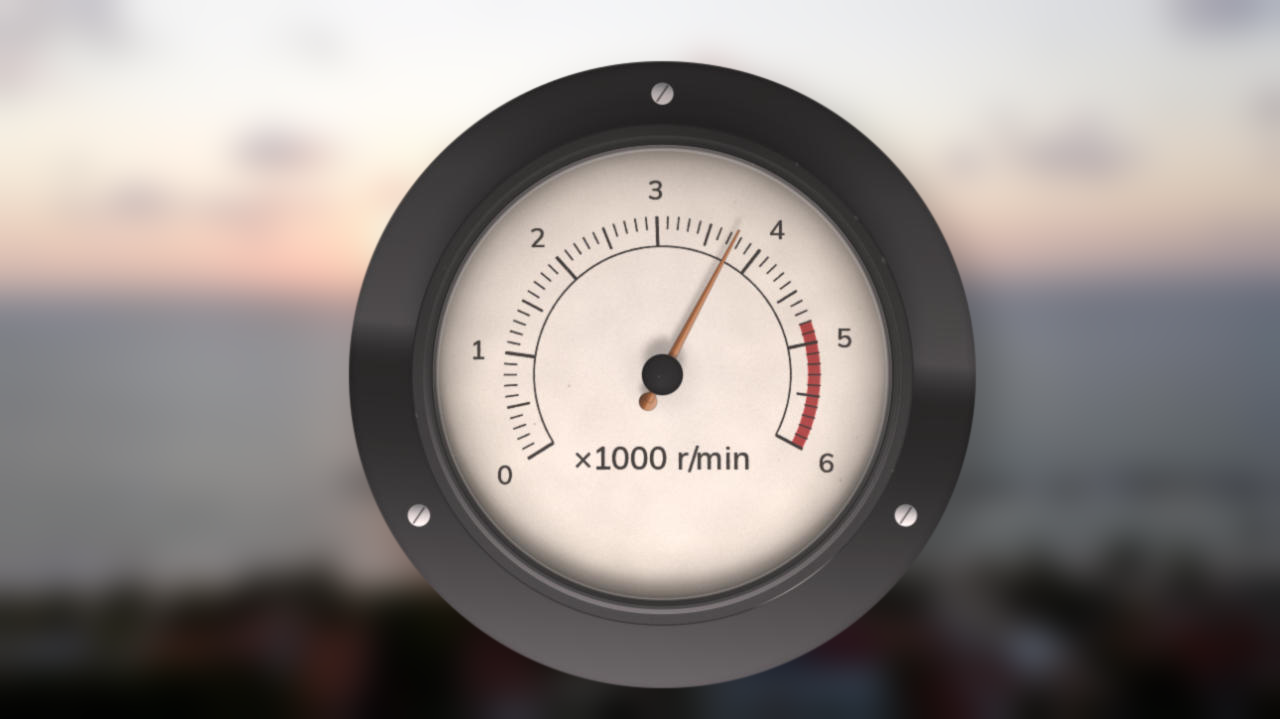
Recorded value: 3750 rpm
